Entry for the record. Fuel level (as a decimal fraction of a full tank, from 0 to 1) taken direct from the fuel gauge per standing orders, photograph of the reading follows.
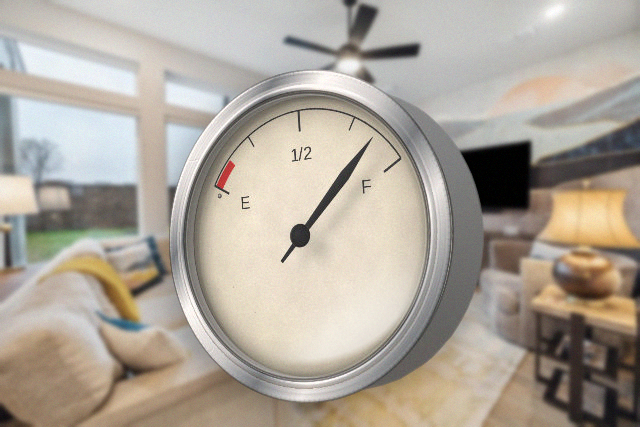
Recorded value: 0.875
